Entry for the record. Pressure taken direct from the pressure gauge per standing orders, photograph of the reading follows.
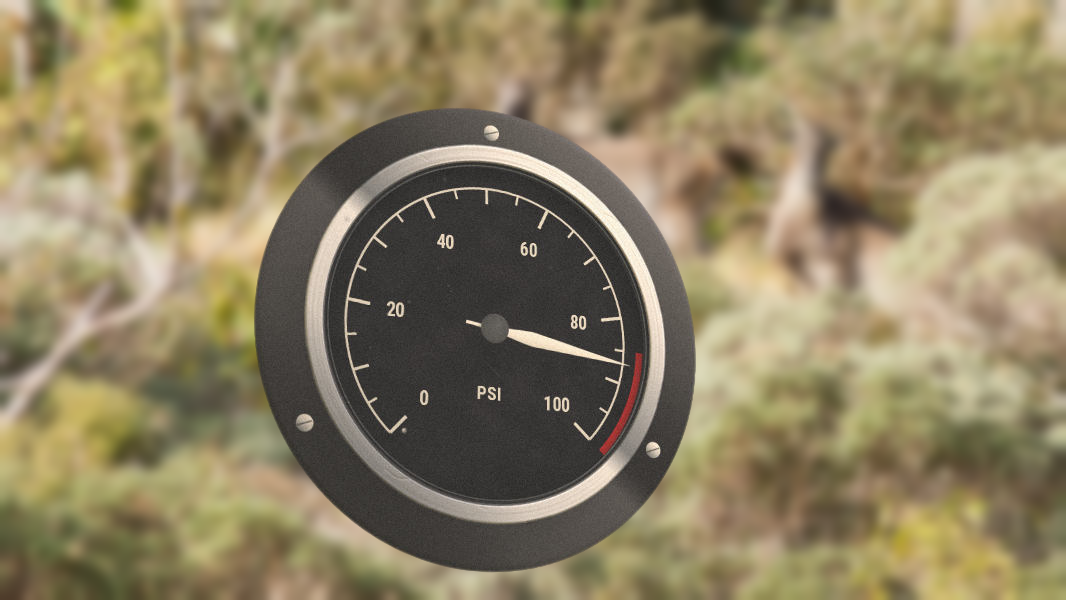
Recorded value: 87.5 psi
